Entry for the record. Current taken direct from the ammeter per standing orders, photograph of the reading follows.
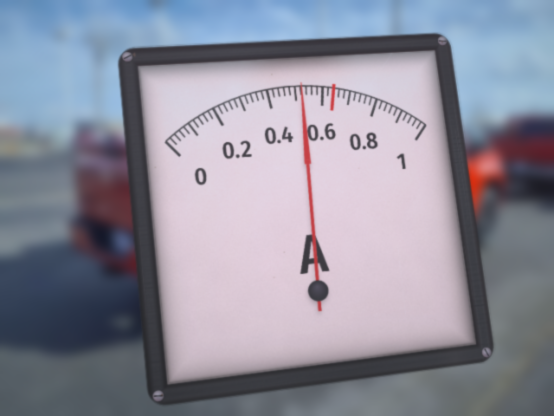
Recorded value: 0.52 A
